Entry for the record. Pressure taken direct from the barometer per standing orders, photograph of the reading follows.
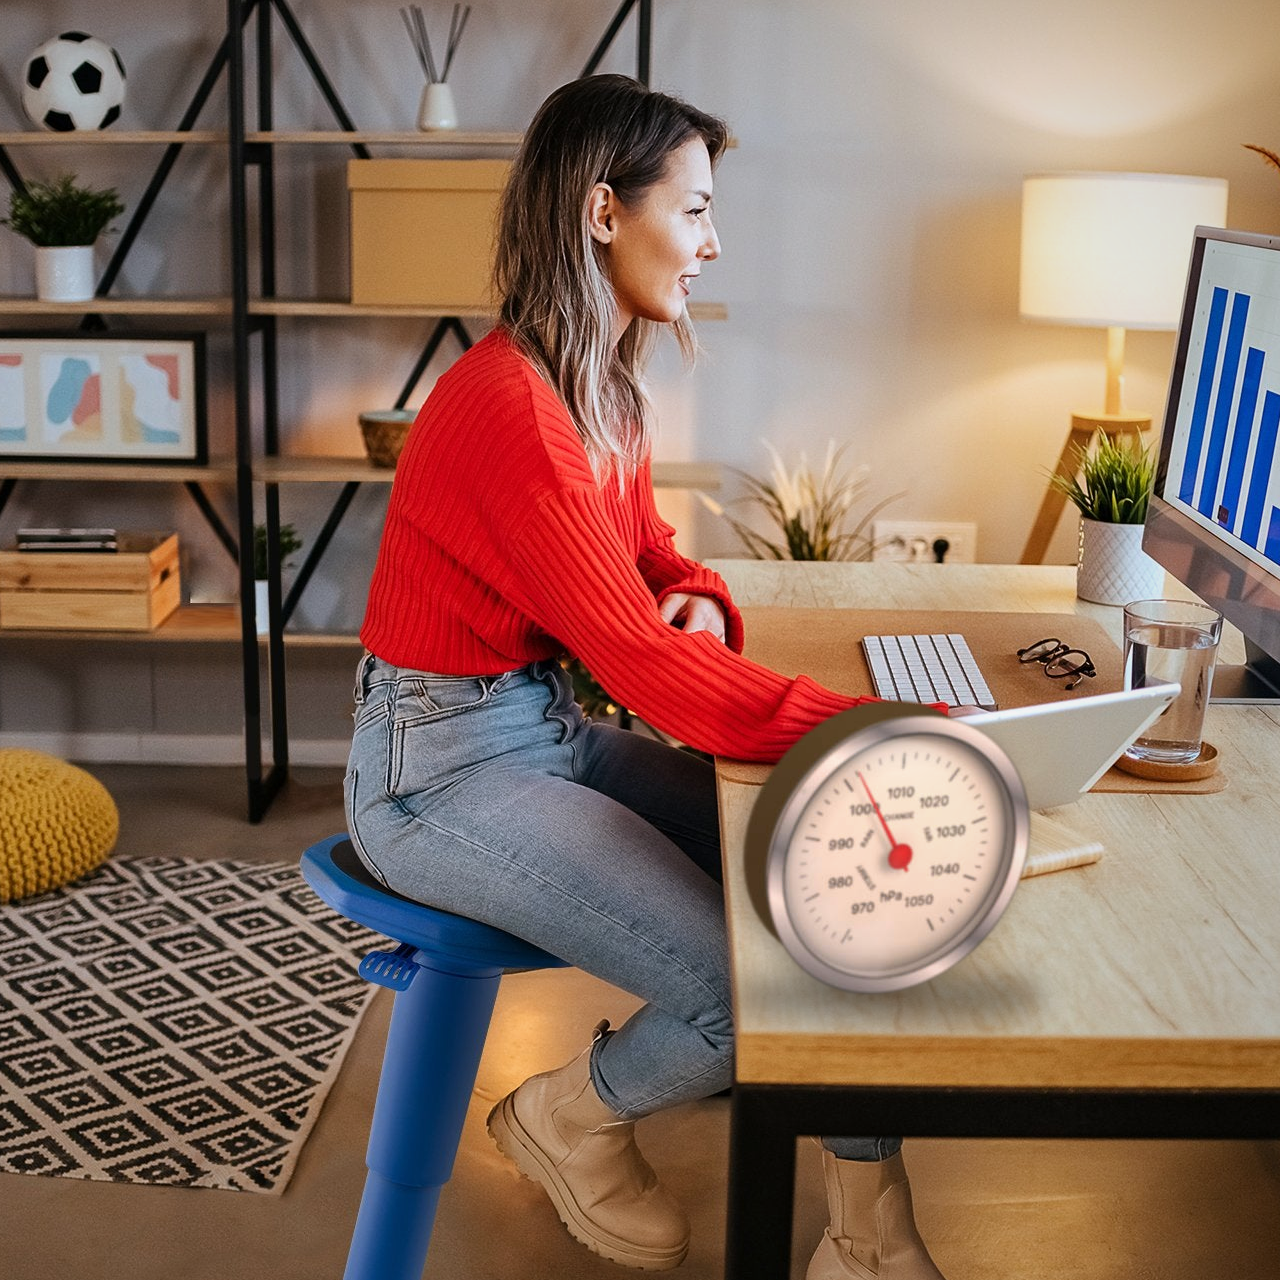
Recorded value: 1002 hPa
